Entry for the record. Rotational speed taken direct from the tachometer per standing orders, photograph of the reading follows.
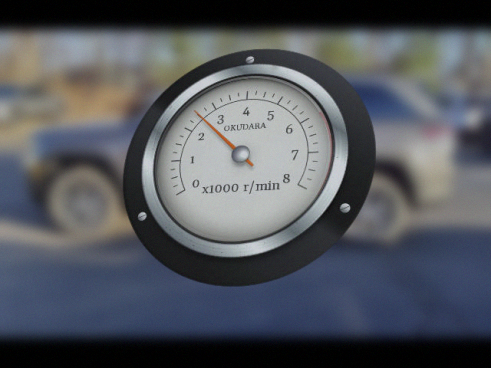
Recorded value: 2500 rpm
